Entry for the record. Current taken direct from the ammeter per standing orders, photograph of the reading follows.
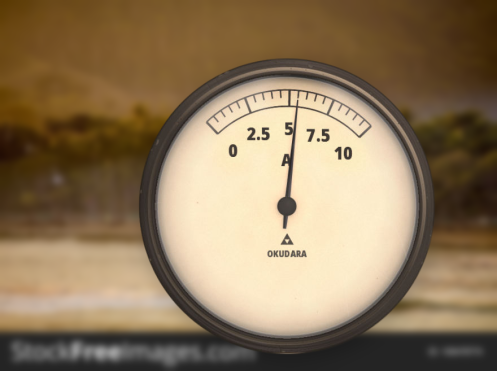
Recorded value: 5.5 A
